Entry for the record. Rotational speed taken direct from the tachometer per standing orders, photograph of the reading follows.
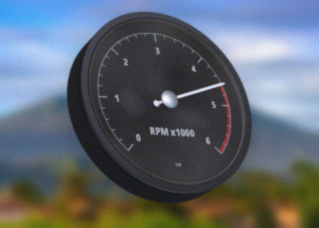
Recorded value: 4600 rpm
